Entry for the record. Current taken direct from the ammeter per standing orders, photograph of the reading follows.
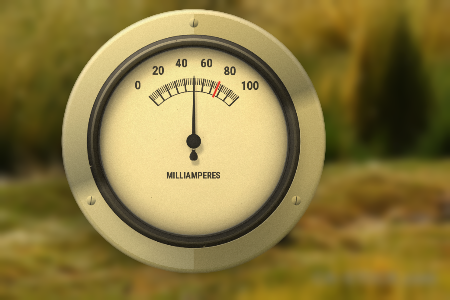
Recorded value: 50 mA
